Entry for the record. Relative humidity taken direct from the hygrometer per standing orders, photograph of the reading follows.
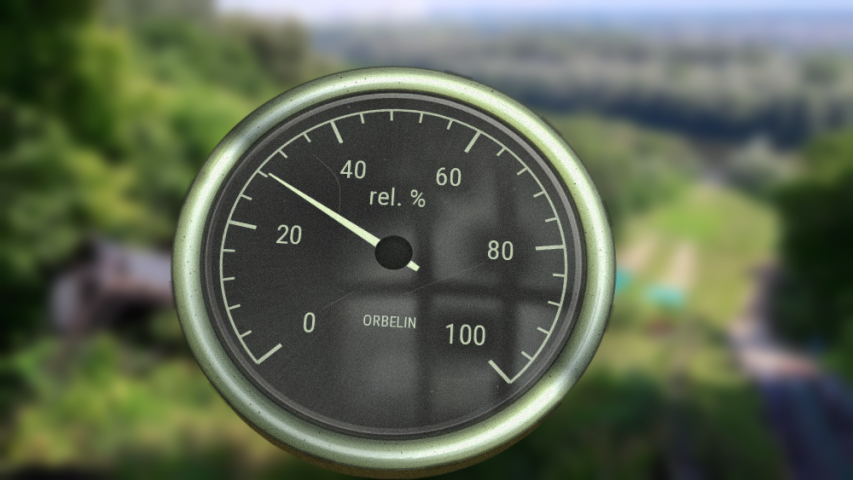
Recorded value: 28 %
